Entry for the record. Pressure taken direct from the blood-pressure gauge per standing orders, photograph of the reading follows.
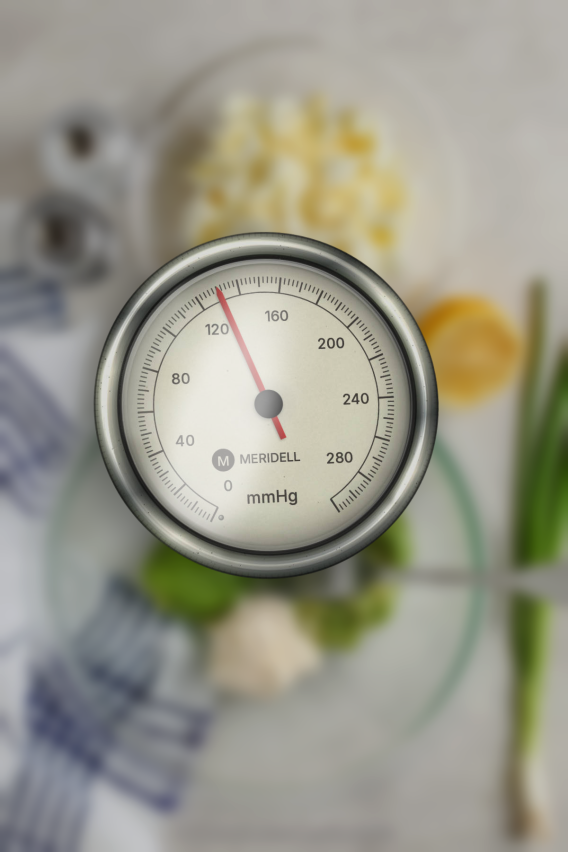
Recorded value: 130 mmHg
